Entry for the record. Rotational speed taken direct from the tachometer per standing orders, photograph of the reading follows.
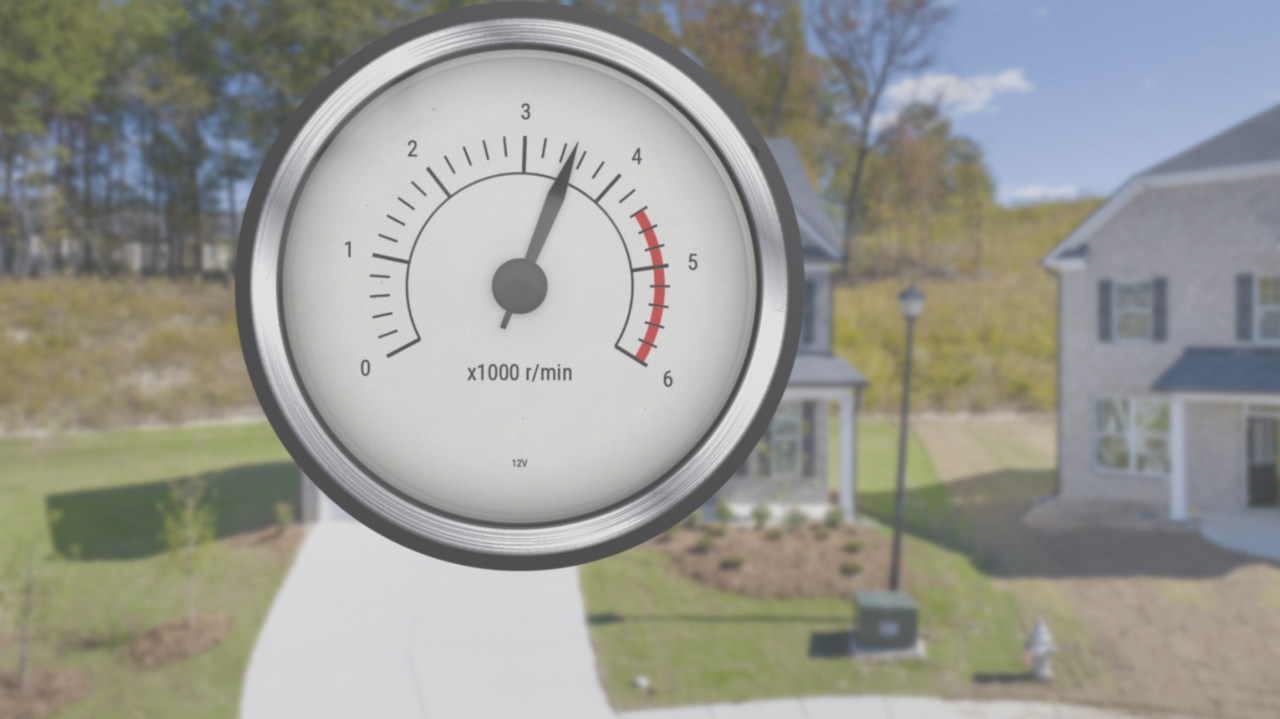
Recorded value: 3500 rpm
